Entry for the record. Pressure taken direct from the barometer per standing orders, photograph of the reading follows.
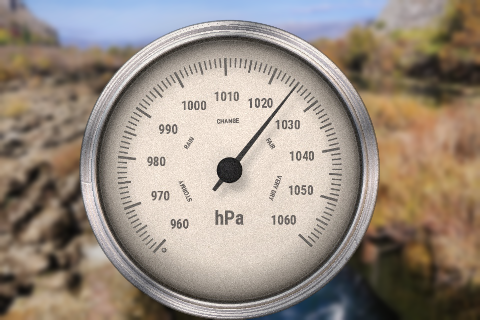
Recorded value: 1025 hPa
